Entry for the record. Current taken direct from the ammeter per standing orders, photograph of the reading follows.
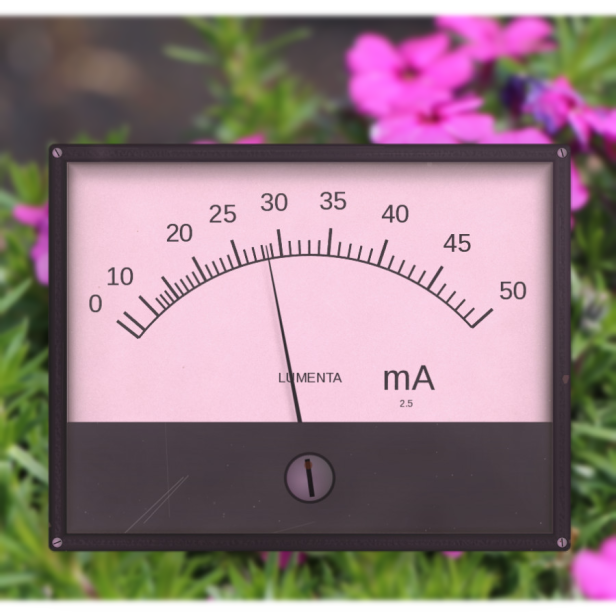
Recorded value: 28.5 mA
